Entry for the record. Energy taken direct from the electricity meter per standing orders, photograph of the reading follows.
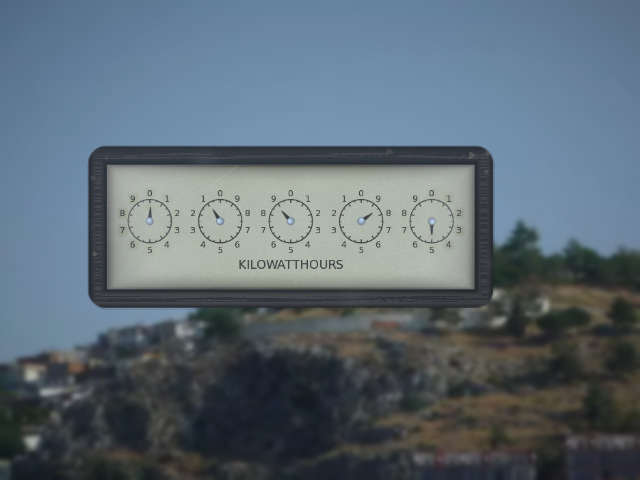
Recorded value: 885 kWh
